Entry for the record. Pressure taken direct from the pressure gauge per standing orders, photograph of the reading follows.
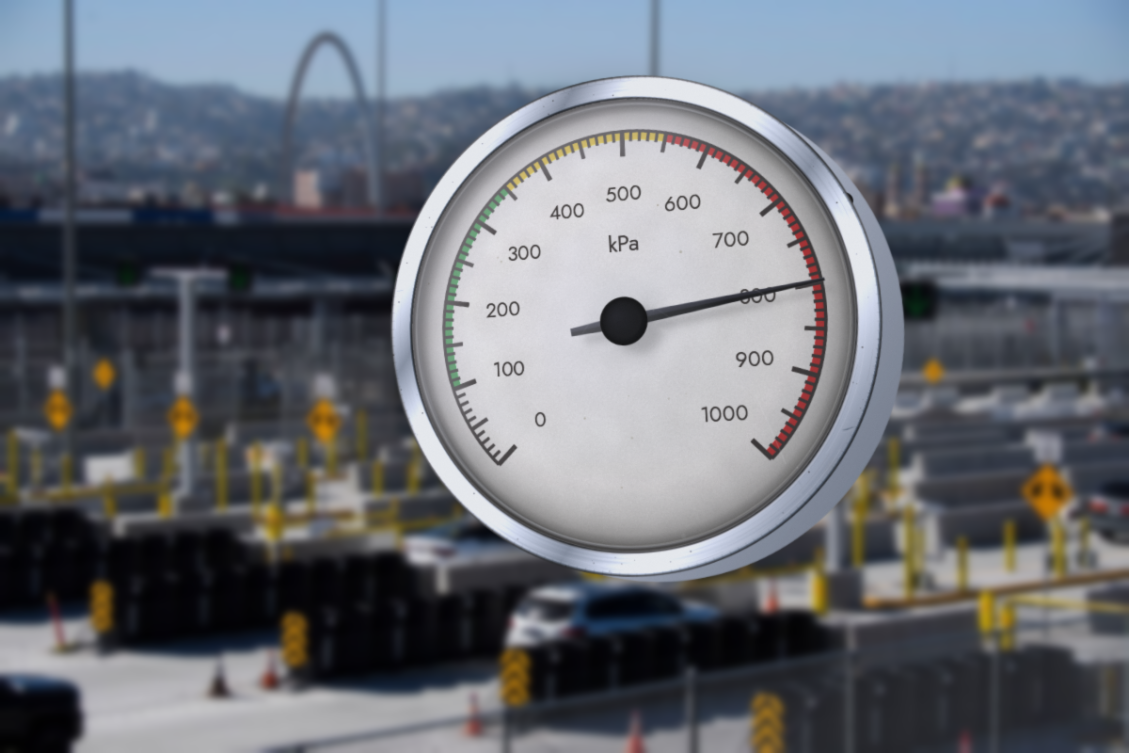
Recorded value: 800 kPa
